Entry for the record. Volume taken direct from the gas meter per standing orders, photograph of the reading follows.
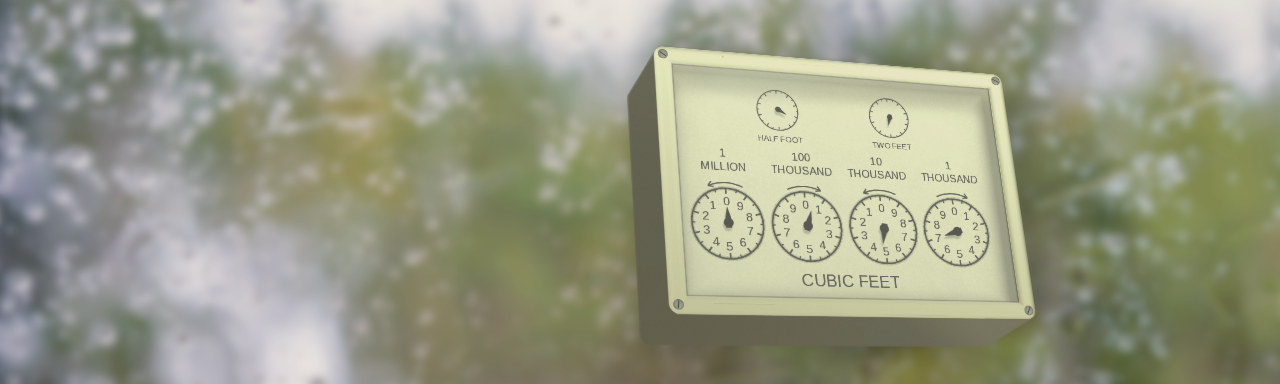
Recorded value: 4700 ft³
